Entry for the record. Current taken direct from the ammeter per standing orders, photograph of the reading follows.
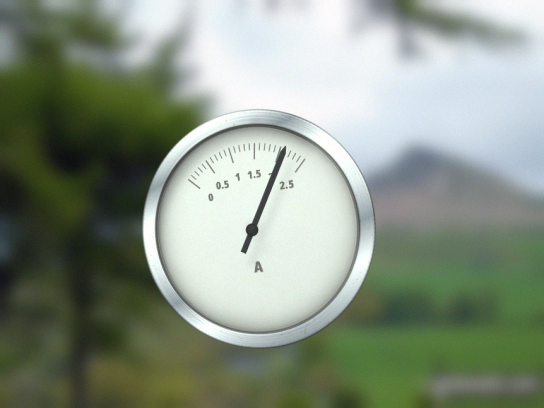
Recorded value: 2.1 A
